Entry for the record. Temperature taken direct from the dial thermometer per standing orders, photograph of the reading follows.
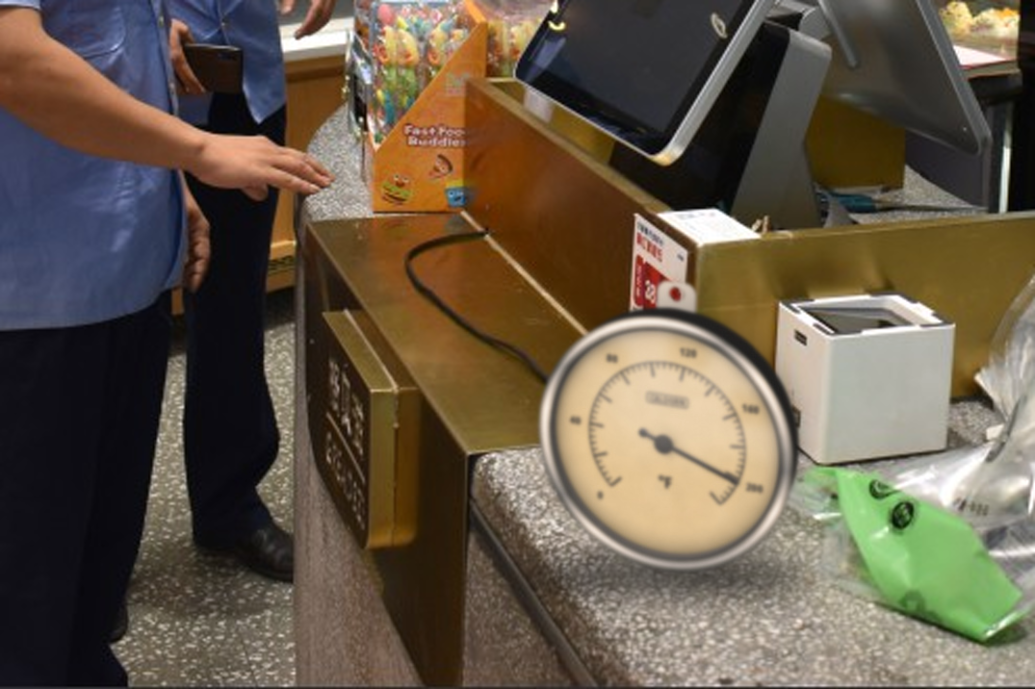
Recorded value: 200 °F
